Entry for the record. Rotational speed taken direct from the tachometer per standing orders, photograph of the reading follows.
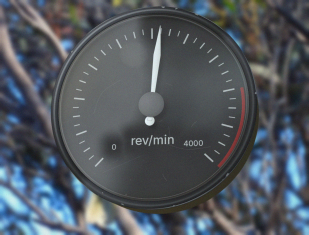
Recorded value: 2100 rpm
